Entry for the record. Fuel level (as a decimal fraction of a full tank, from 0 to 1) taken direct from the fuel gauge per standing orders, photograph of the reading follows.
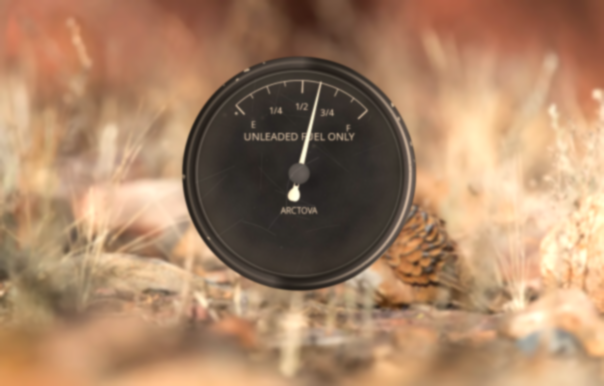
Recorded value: 0.625
